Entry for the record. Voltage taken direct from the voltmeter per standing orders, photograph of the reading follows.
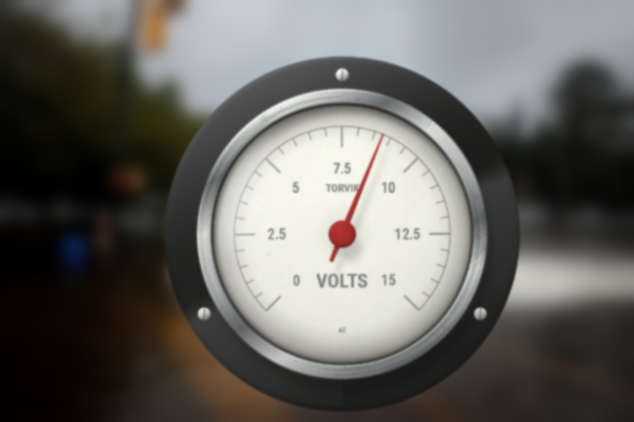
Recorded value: 8.75 V
